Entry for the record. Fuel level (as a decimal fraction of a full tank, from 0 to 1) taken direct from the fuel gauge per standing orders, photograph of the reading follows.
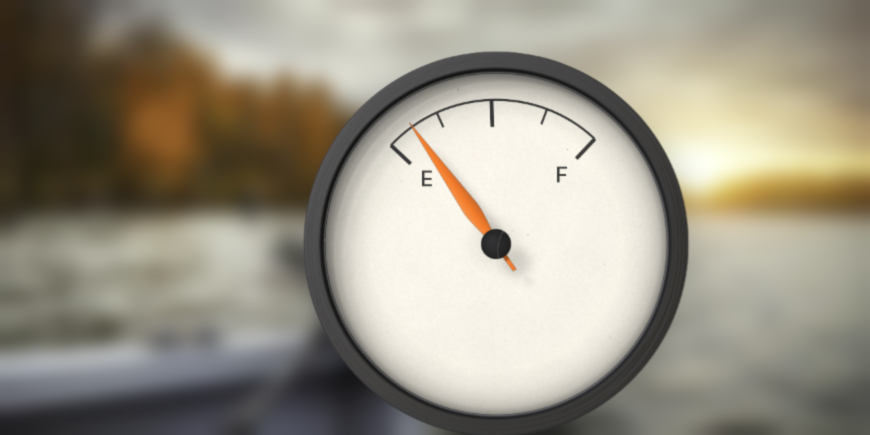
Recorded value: 0.125
